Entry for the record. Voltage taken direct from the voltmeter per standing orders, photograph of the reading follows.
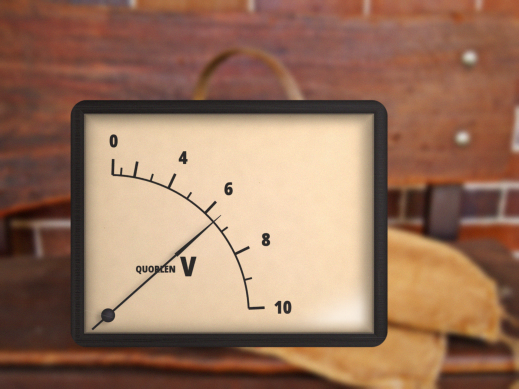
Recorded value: 6.5 V
